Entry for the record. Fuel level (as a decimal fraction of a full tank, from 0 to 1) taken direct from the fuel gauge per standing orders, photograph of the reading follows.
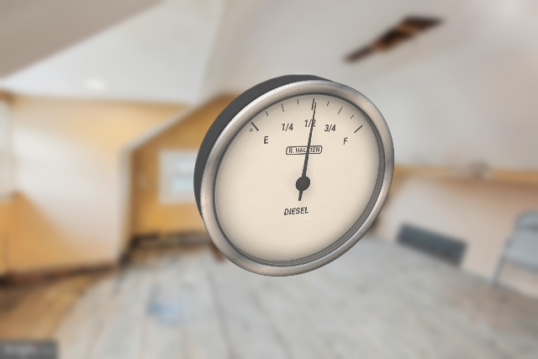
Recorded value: 0.5
